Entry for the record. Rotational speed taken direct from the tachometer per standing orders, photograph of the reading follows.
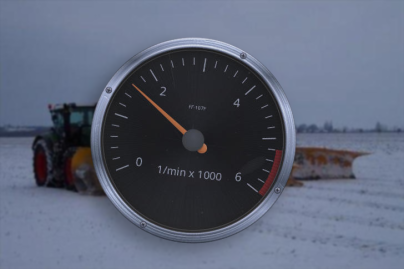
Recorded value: 1600 rpm
